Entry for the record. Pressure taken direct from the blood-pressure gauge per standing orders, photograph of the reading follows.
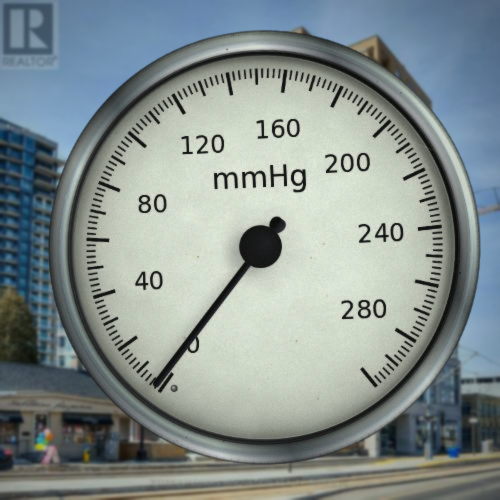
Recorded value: 2 mmHg
